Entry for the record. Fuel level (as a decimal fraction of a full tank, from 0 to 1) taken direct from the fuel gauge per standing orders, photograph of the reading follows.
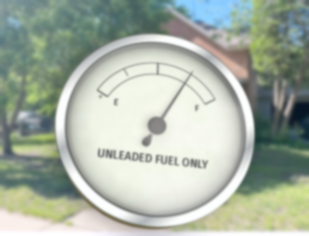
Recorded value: 0.75
